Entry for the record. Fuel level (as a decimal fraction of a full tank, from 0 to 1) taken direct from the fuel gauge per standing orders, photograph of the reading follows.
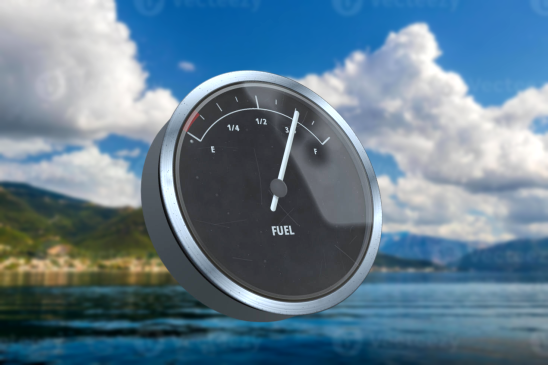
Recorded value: 0.75
